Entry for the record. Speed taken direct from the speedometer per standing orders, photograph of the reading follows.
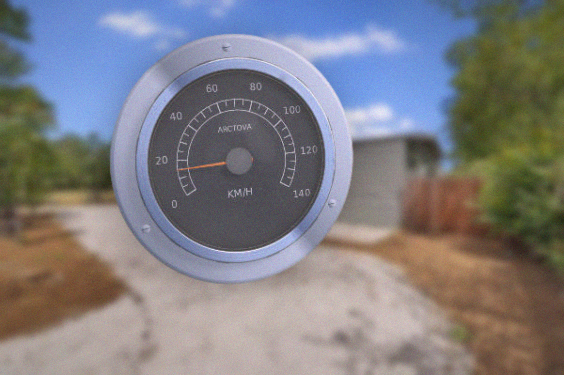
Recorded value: 15 km/h
